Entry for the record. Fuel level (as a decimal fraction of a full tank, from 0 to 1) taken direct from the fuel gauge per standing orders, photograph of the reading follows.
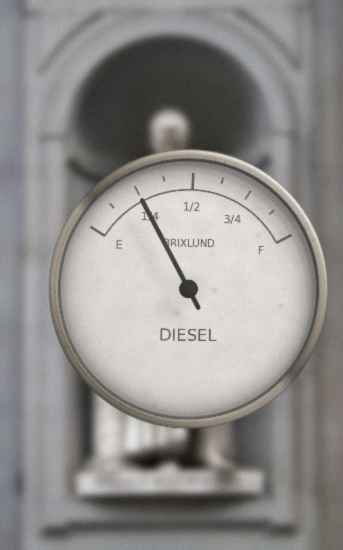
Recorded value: 0.25
